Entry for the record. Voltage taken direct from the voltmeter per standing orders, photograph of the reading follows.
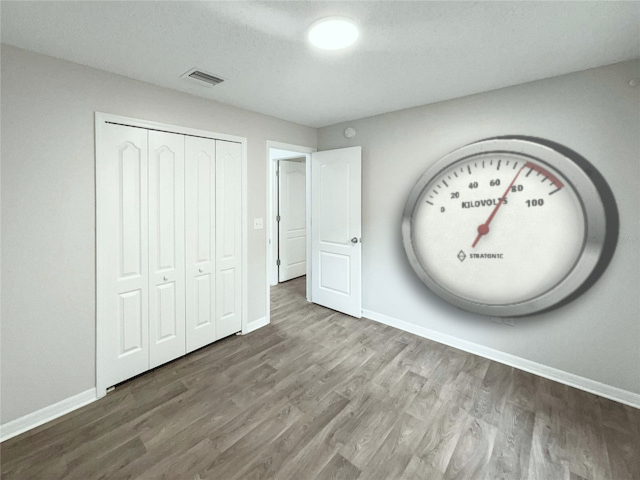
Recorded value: 75 kV
